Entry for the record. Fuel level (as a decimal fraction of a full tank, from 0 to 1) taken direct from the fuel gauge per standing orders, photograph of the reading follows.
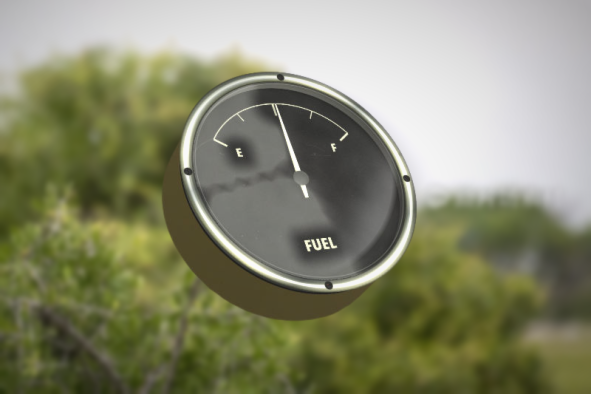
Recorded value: 0.5
